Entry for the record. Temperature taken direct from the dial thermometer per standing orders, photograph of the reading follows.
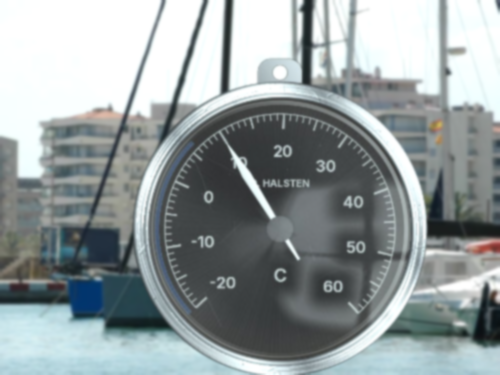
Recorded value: 10 °C
